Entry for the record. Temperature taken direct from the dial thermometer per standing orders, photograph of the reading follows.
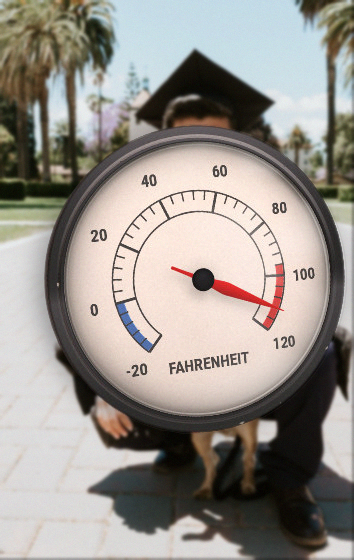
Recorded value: 112 °F
